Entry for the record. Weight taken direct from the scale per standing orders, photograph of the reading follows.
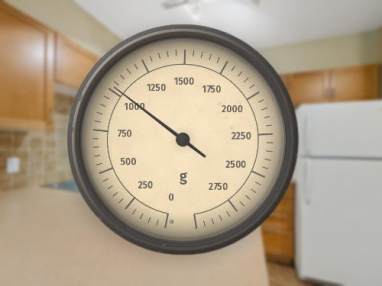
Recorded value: 1025 g
